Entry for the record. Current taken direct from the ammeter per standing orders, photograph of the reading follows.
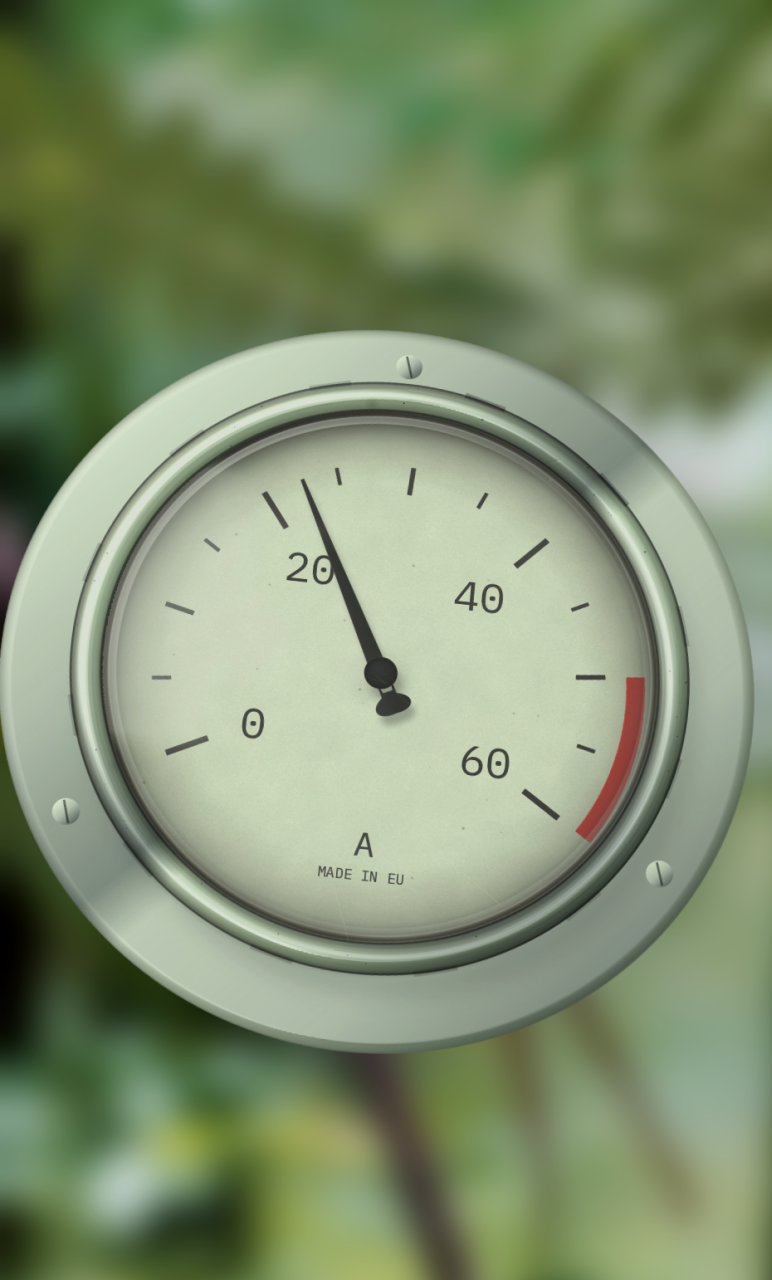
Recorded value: 22.5 A
